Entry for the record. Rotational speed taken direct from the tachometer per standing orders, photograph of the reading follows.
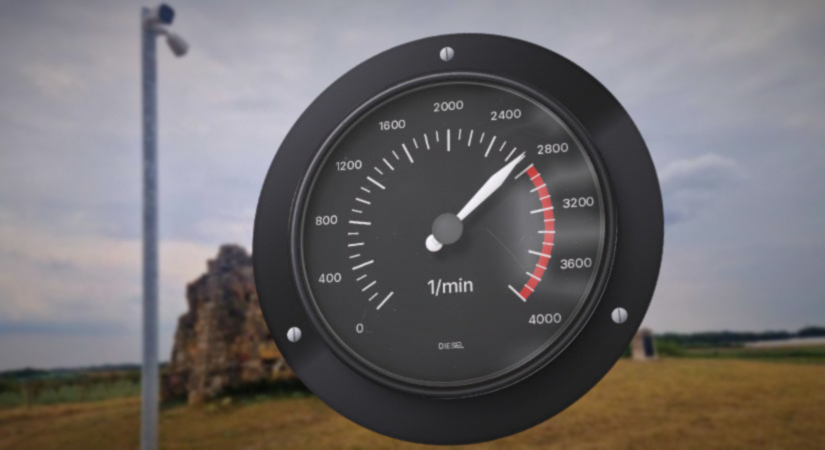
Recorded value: 2700 rpm
